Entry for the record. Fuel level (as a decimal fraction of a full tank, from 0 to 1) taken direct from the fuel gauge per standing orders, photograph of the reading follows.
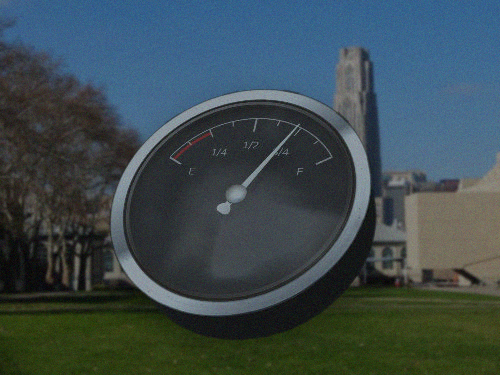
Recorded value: 0.75
